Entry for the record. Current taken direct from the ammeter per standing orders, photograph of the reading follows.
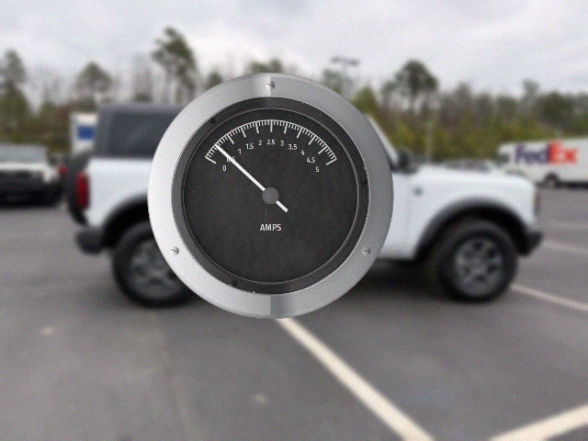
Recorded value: 0.5 A
